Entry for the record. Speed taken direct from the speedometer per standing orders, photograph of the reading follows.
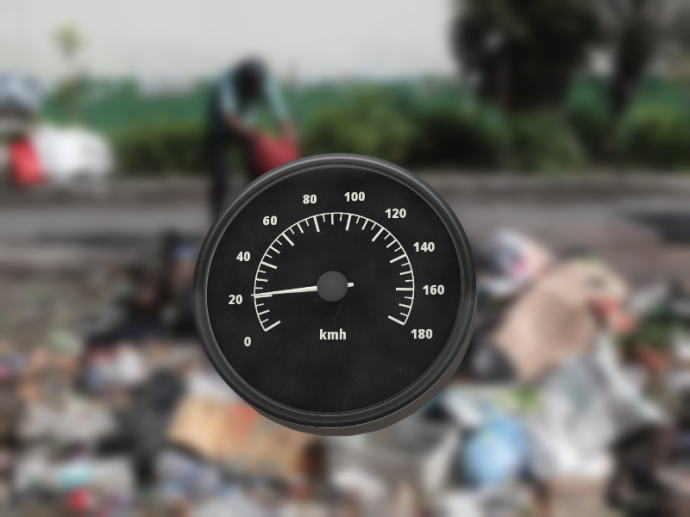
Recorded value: 20 km/h
